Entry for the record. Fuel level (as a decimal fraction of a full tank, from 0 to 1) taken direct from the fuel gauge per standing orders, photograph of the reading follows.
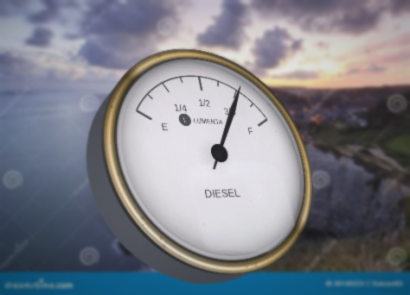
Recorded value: 0.75
